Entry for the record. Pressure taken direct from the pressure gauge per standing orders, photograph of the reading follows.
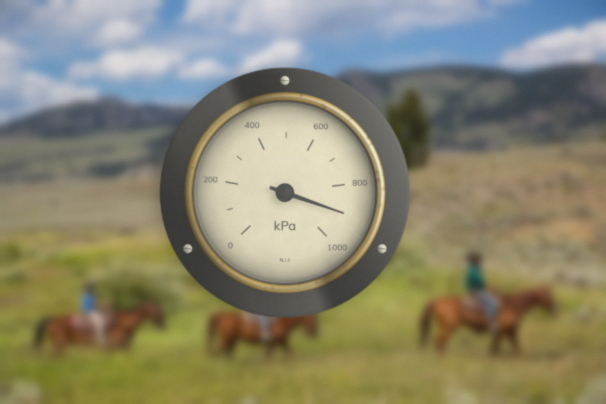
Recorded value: 900 kPa
